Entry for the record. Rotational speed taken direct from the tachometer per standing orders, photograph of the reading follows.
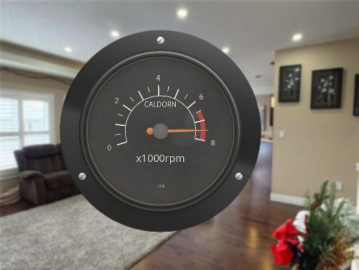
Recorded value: 7500 rpm
